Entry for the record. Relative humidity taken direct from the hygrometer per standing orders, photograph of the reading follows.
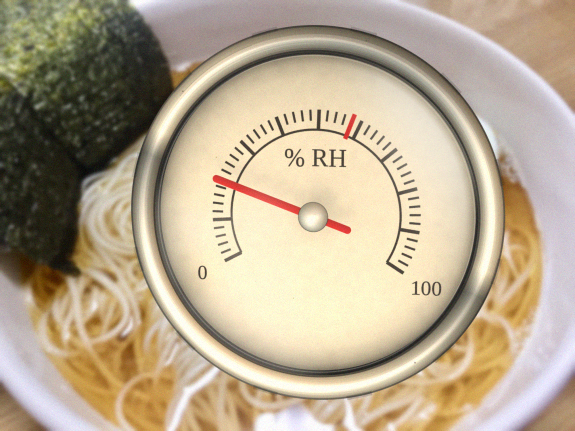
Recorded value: 20 %
